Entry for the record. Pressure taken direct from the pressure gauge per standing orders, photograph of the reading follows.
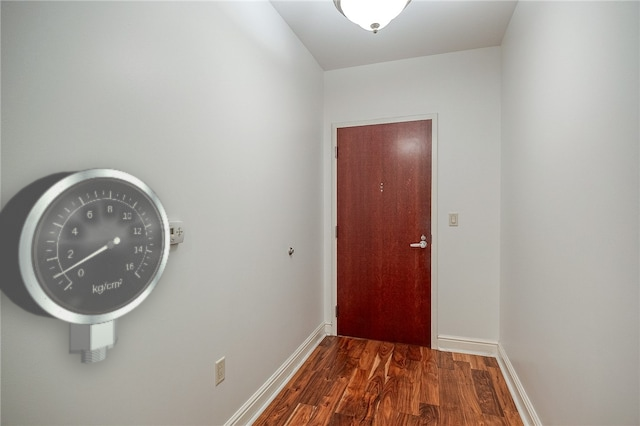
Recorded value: 1 kg/cm²
